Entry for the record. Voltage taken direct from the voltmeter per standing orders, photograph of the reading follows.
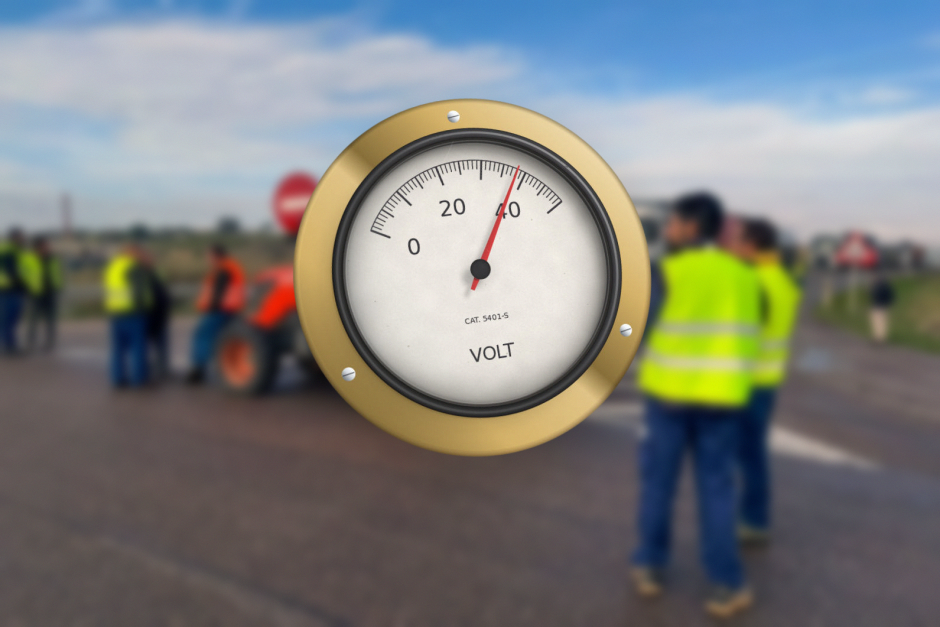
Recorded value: 38 V
